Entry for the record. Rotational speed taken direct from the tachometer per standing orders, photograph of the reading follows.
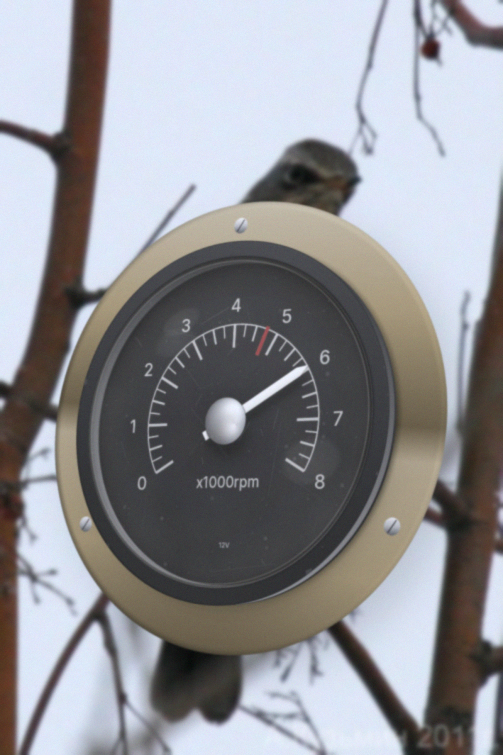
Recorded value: 6000 rpm
